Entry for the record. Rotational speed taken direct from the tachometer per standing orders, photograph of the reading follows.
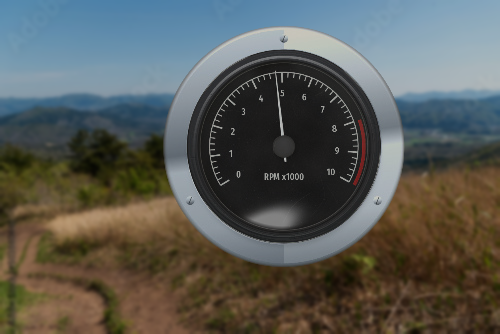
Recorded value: 4800 rpm
